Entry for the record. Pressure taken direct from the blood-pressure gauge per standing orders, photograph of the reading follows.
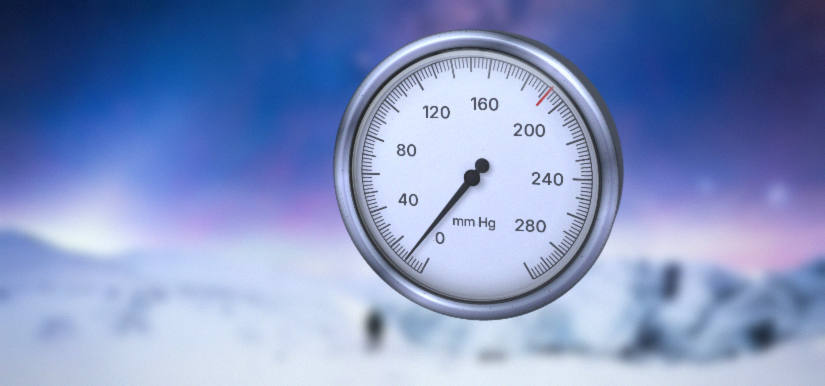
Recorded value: 10 mmHg
